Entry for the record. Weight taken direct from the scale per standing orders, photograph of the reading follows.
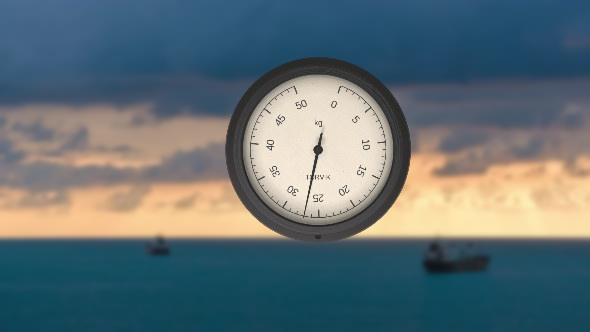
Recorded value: 27 kg
